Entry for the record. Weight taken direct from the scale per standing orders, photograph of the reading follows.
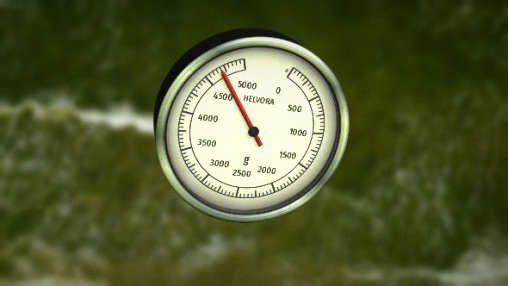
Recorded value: 4700 g
